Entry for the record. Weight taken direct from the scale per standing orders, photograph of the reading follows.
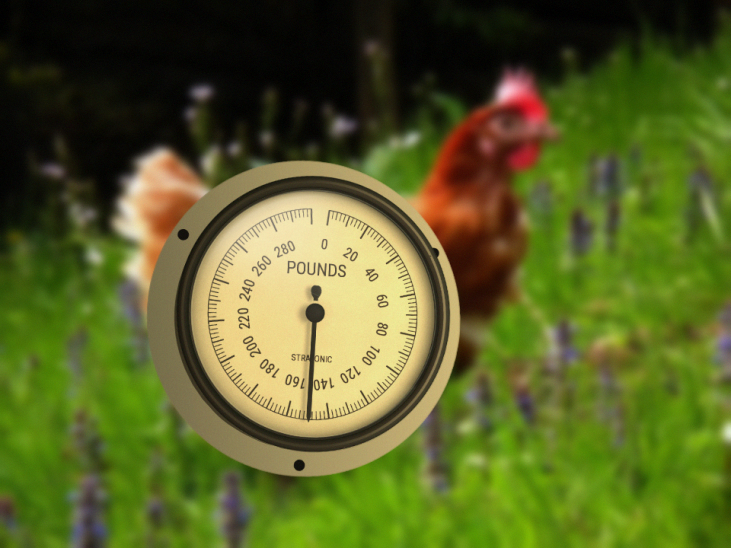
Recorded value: 150 lb
